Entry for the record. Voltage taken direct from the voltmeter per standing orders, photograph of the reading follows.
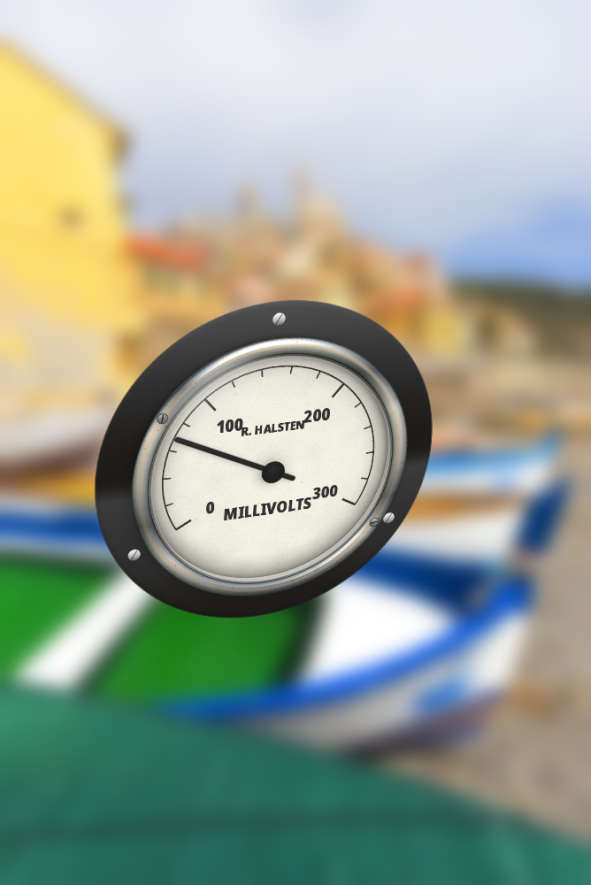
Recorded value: 70 mV
